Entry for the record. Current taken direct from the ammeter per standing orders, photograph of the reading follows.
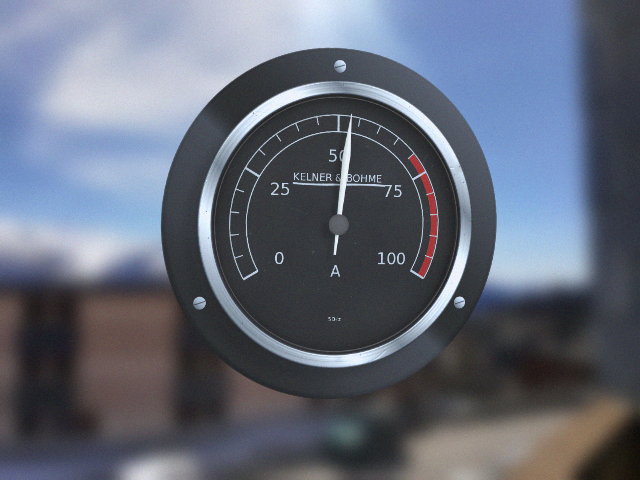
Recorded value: 52.5 A
